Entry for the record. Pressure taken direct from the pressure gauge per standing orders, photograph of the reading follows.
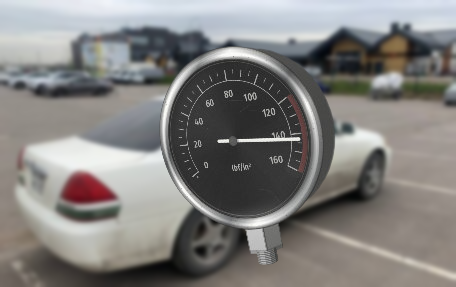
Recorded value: 142.5 psi
